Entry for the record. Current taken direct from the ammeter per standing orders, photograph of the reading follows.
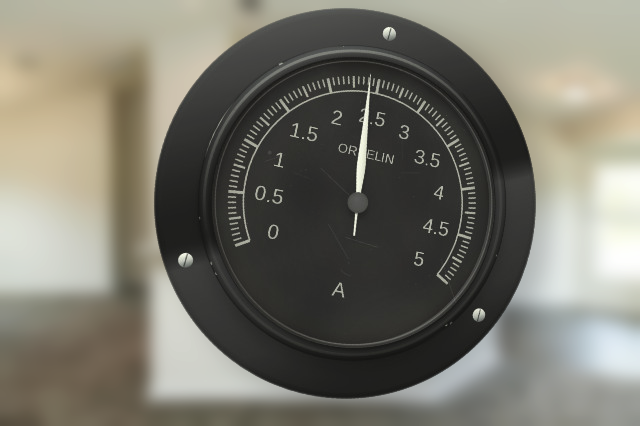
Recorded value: 2.4 A
